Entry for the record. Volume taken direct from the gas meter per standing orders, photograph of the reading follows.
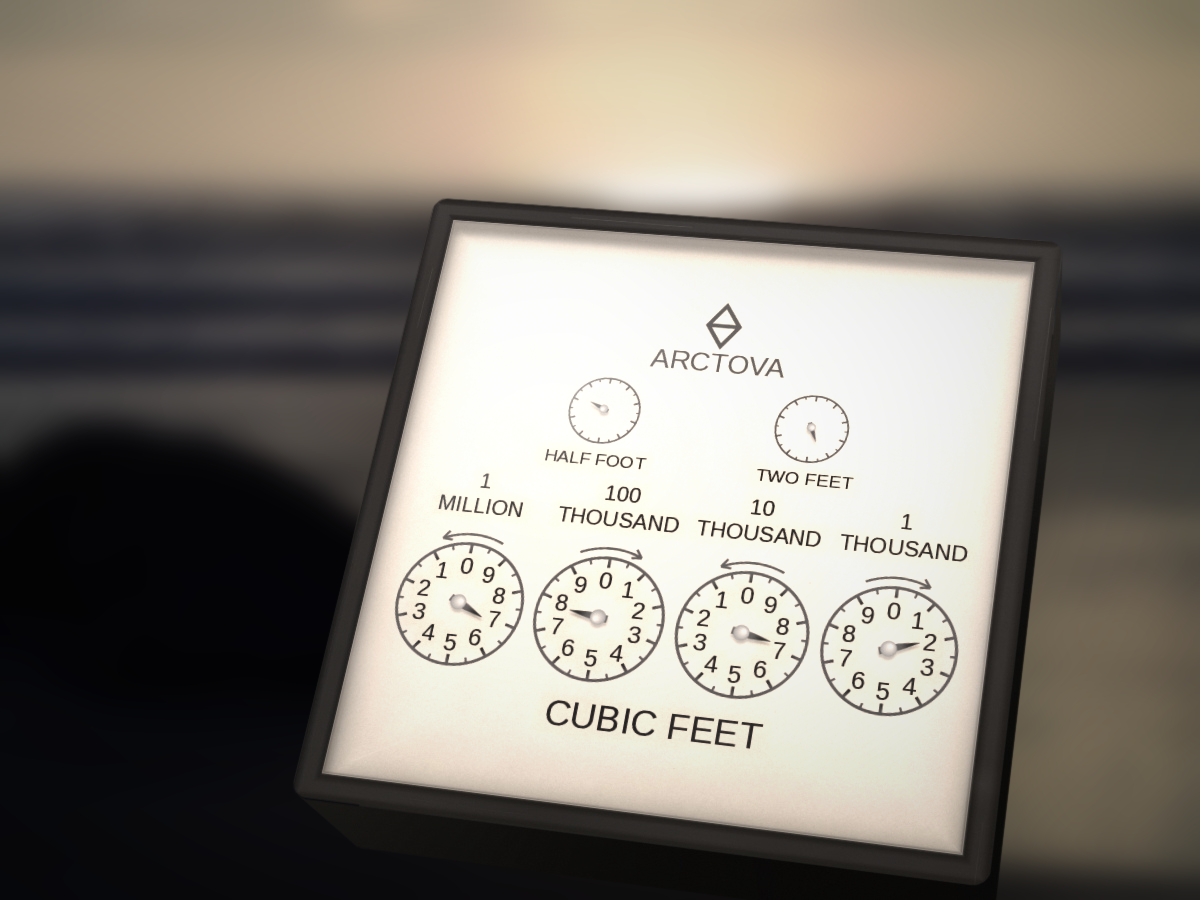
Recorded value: 677200 ft³
